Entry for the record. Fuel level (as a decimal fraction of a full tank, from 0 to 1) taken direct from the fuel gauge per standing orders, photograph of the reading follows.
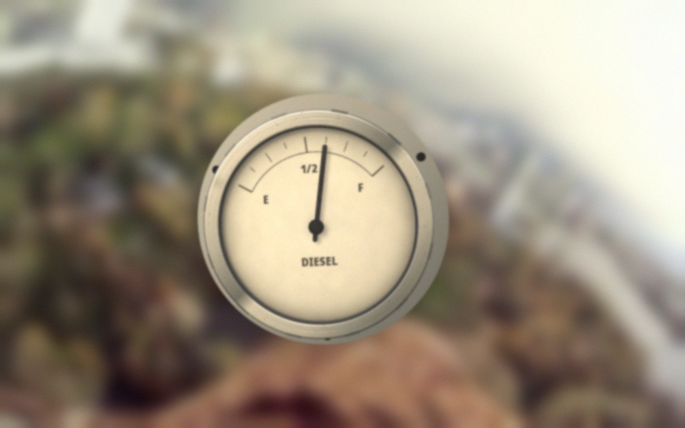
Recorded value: 0.625
